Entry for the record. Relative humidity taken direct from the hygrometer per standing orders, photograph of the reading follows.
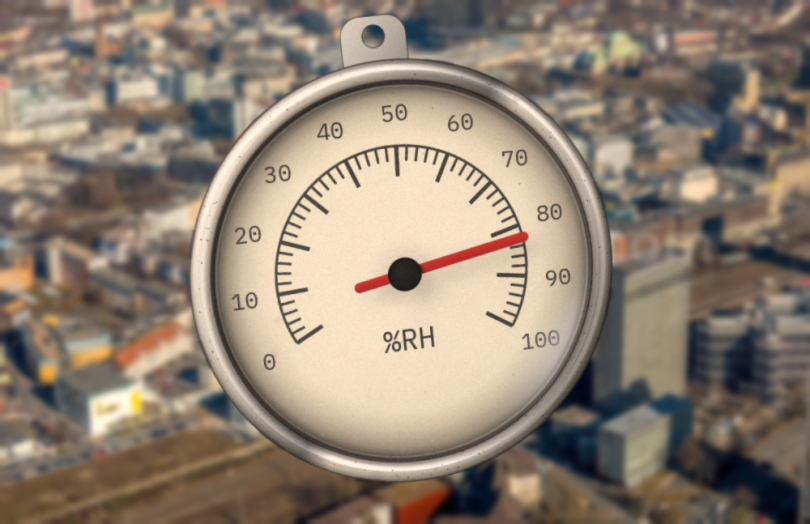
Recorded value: 82 %
